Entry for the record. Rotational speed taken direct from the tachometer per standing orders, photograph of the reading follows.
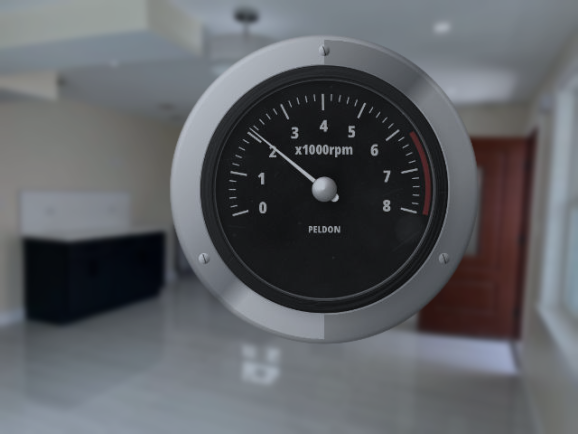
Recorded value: 2100 rpm
